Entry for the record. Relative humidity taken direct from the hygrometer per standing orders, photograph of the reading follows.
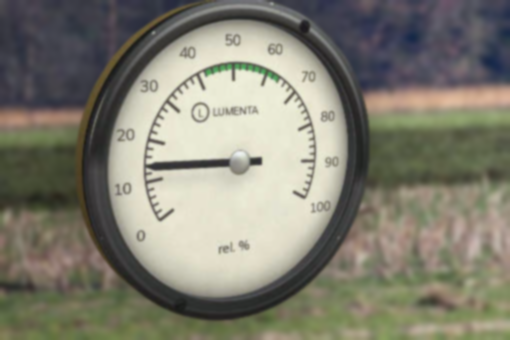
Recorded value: 14 %
